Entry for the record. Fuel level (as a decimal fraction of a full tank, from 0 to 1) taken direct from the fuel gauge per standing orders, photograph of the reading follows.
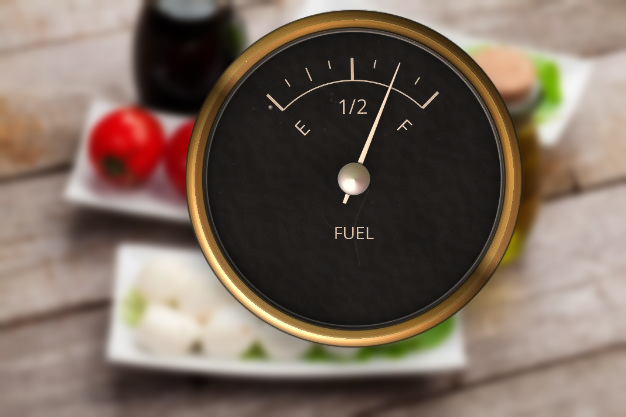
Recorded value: 0.75
